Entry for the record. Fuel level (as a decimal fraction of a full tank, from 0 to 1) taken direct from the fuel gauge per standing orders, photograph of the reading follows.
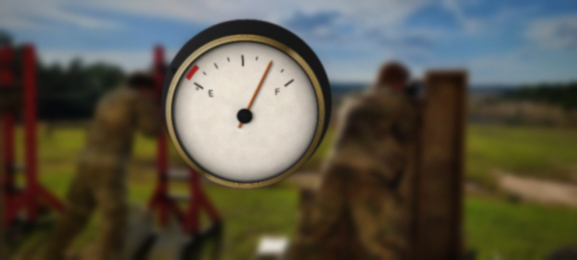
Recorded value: 0.75
